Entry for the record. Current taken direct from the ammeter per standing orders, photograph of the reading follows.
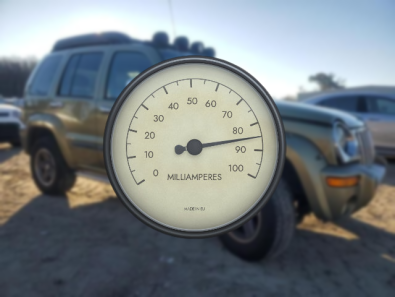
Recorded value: 85 mA
